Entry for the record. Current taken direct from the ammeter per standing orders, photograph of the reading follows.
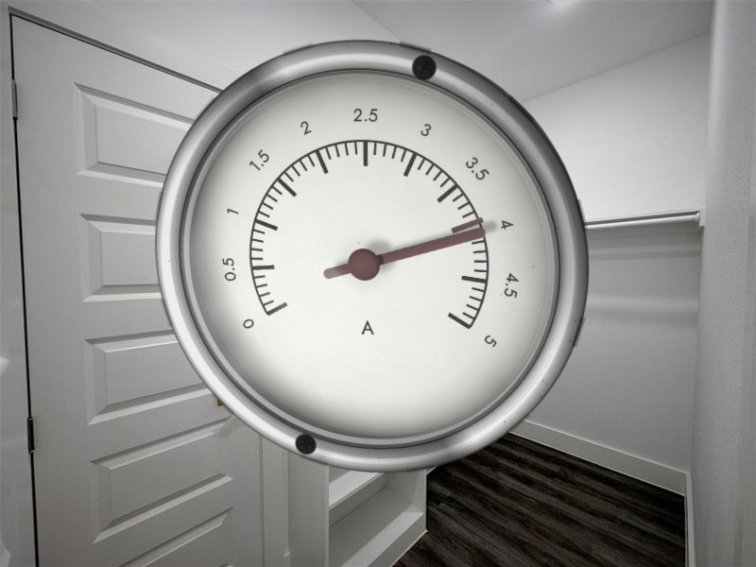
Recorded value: 4 A
